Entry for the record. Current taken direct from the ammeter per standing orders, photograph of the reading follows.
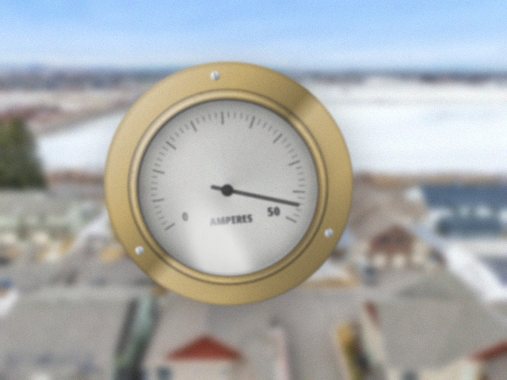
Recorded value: 47 A
